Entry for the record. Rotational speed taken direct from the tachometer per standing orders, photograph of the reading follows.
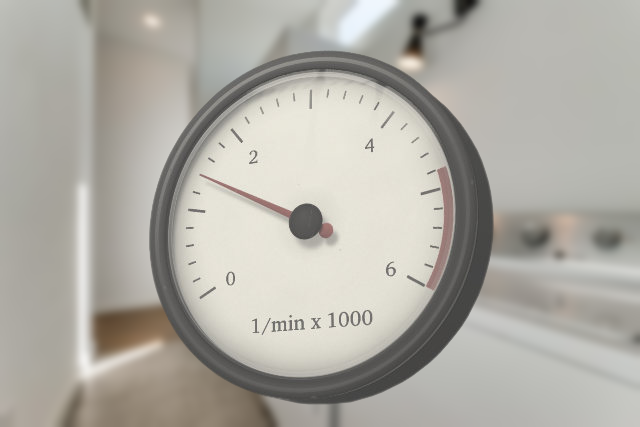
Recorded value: 1400 rpm
